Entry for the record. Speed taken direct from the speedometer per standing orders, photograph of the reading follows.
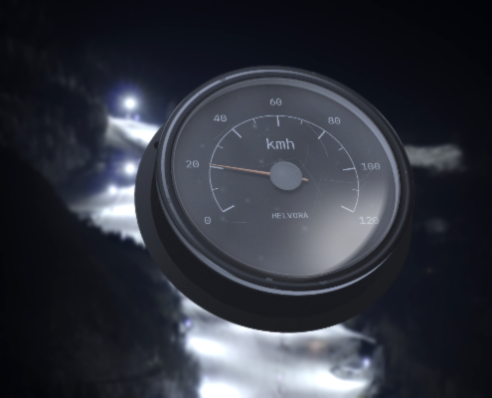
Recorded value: 20 km/h
